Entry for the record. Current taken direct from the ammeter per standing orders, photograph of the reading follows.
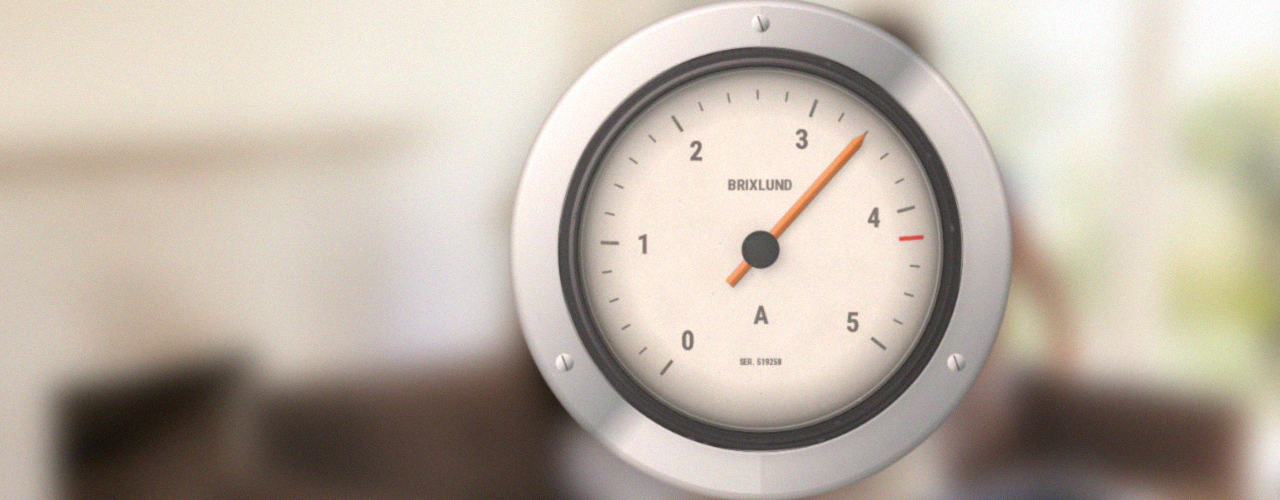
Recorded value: 3.4 A
